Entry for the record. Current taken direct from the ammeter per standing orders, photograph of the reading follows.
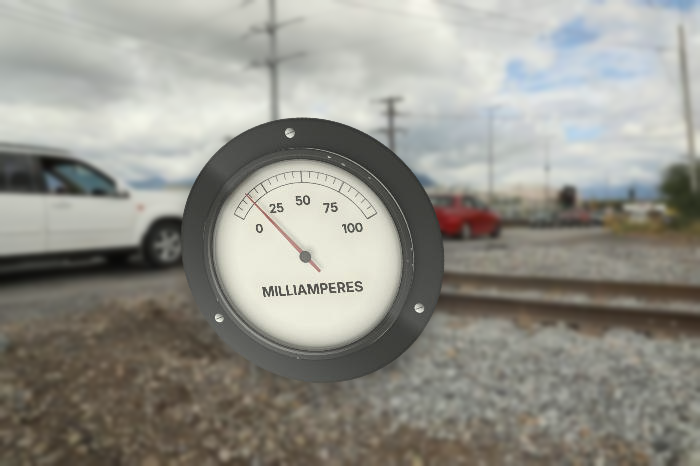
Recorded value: 15 mA
